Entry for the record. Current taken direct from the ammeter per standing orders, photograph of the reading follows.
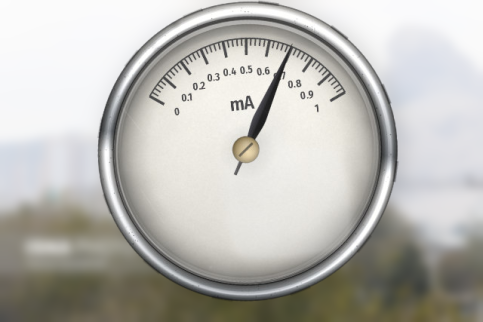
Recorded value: 0.7 mA
